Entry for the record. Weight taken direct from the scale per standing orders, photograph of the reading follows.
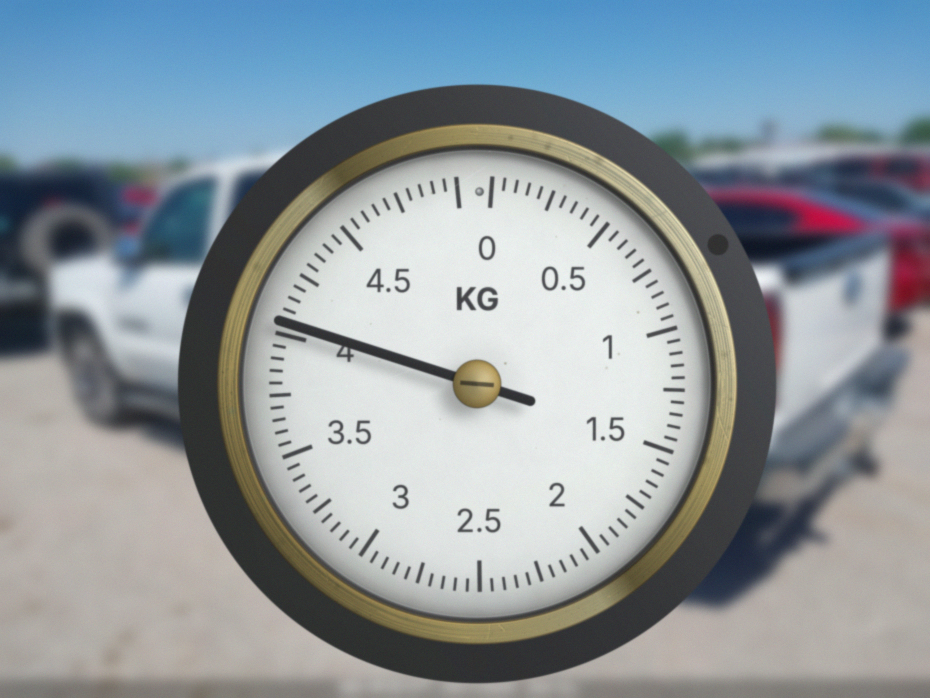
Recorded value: 4.05 kg
